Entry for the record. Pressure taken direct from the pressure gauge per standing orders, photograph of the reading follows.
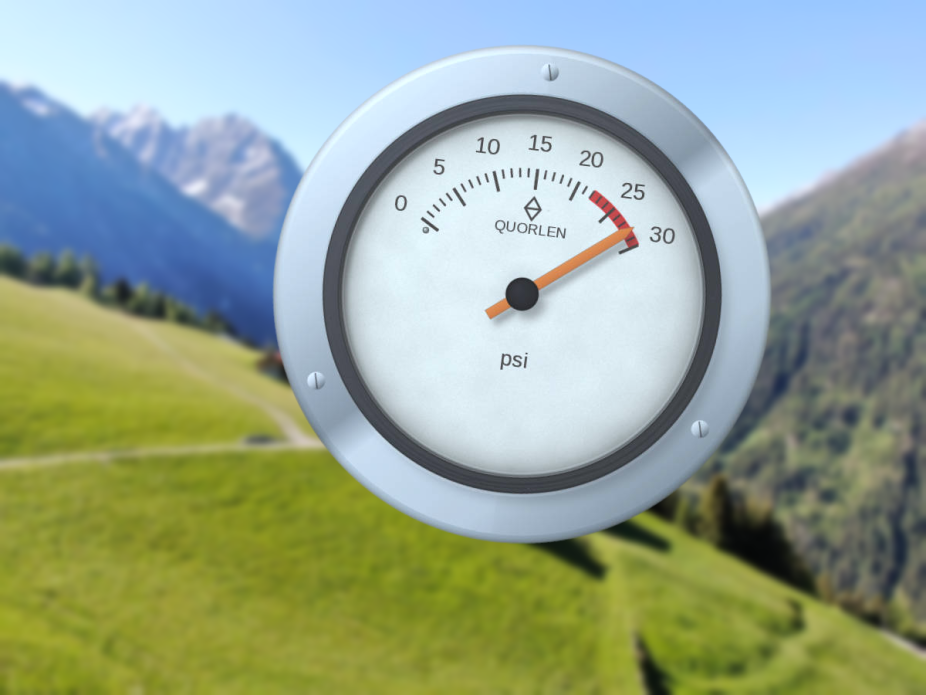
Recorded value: 28 psi
